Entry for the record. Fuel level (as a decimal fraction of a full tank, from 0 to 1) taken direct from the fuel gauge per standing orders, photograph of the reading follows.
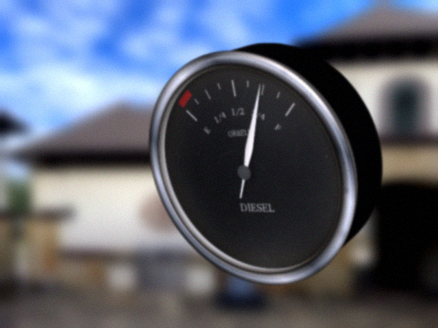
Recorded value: 0.75
